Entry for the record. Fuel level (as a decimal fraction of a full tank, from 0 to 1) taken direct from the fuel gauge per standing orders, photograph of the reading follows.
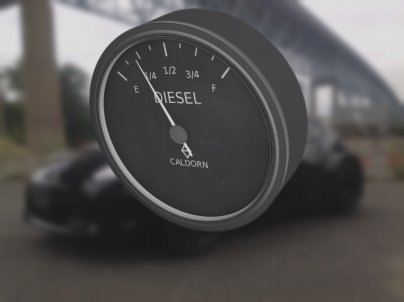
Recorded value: 0.25
